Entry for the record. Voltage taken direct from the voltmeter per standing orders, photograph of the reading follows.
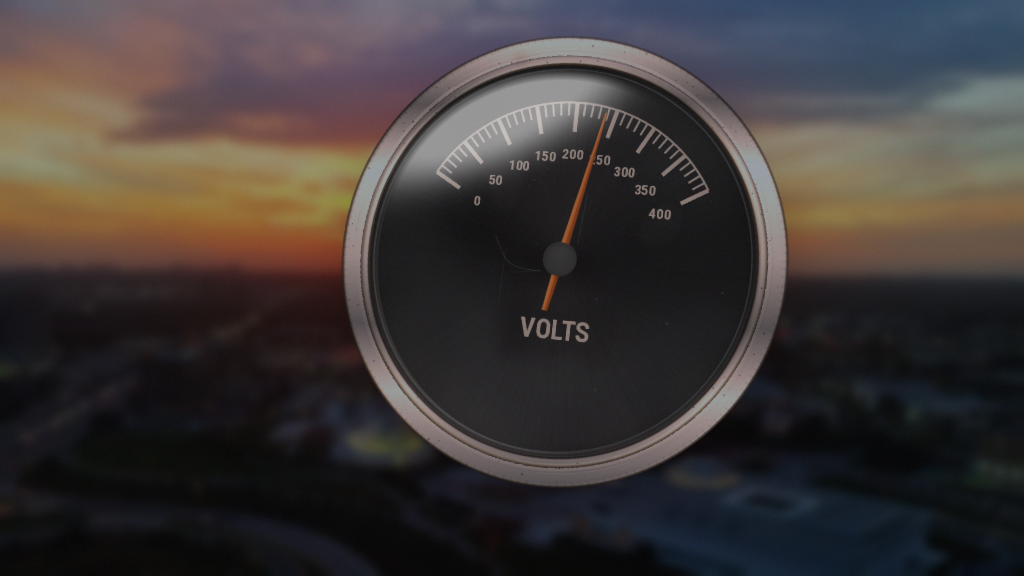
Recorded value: 240 V
